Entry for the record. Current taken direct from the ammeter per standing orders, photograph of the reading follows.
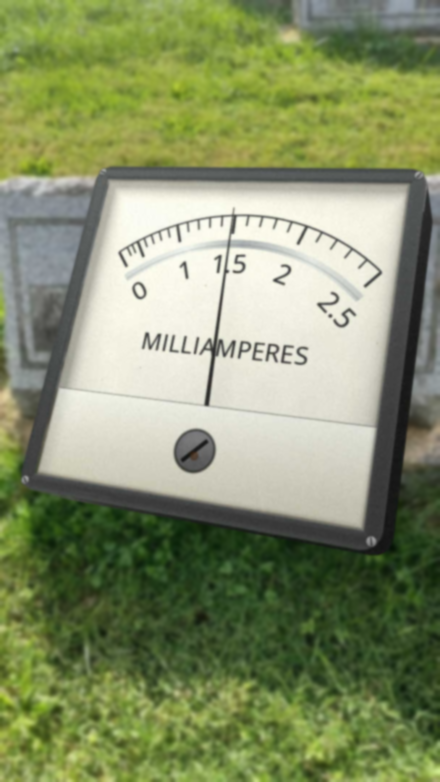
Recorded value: 1.5 mA
